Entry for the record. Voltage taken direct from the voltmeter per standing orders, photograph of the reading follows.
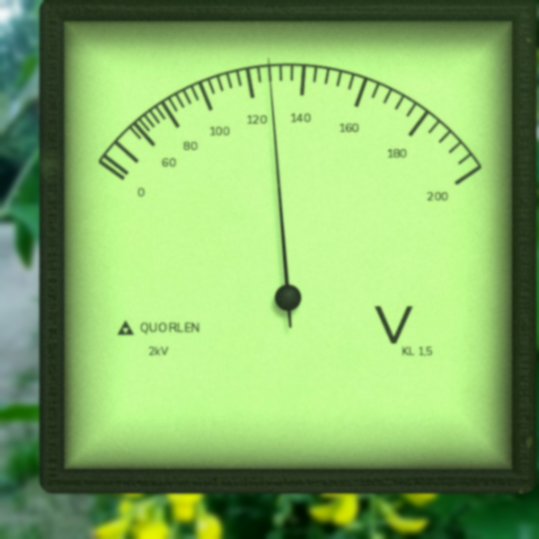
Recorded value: 128 V
